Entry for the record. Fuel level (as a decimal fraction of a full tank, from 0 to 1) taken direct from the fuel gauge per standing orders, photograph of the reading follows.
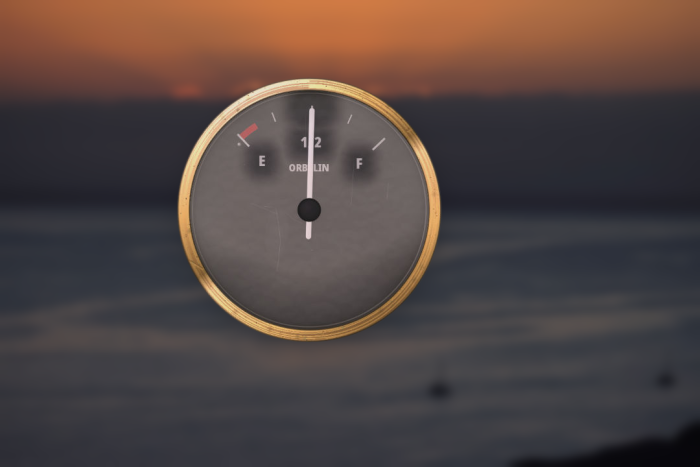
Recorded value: 0.5
